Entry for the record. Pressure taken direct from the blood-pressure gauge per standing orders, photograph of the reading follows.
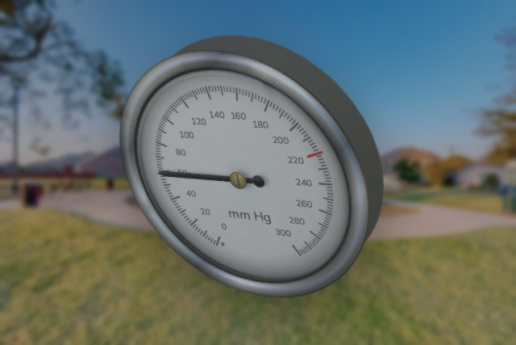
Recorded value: 60 mmHg
